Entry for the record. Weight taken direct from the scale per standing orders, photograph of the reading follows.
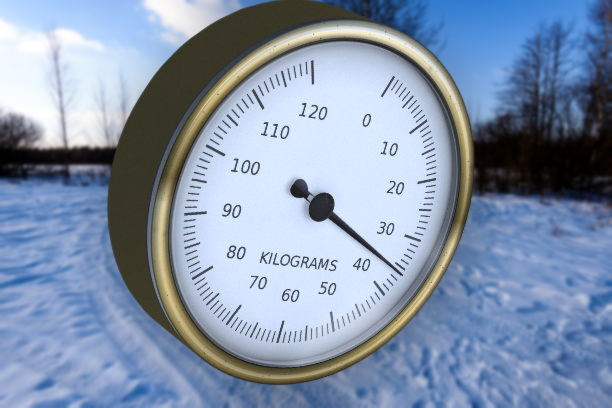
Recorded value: 36 kg
